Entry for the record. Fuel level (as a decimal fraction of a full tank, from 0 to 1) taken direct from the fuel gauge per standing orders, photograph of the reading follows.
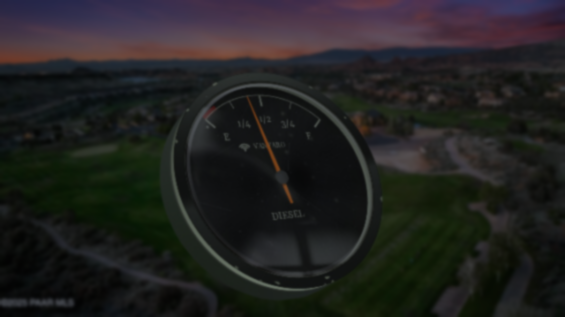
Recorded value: 0.375
